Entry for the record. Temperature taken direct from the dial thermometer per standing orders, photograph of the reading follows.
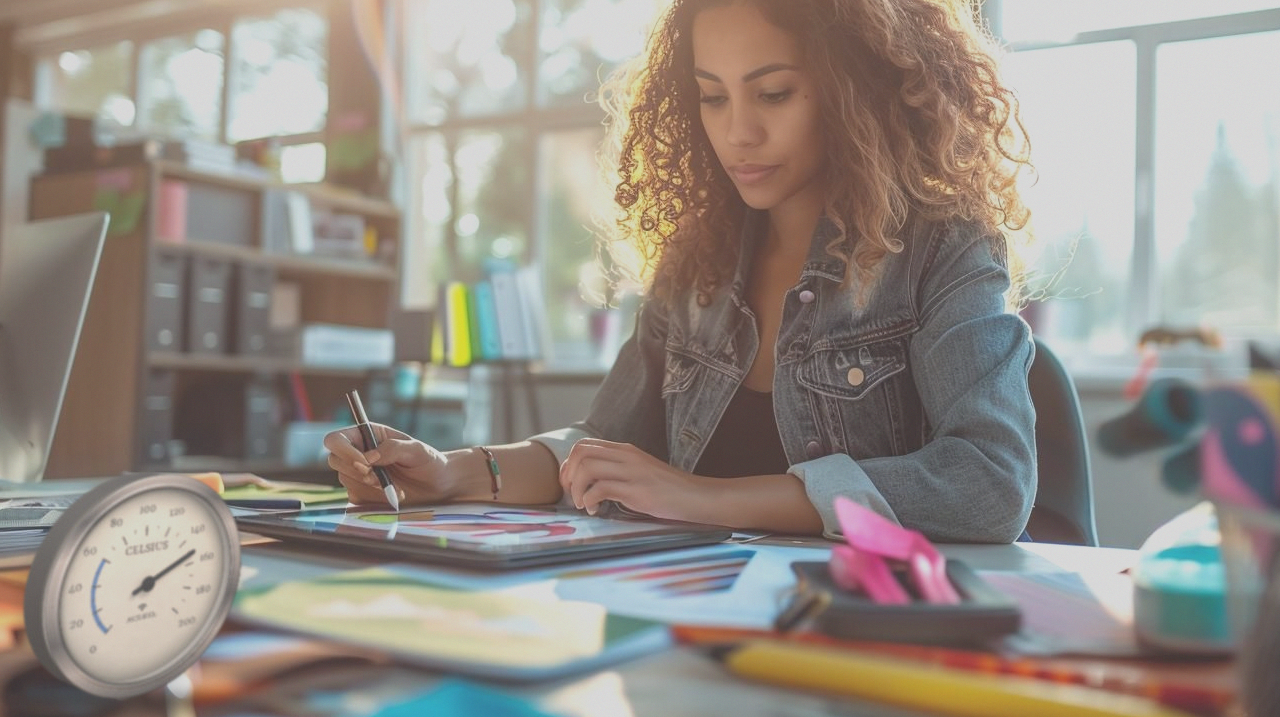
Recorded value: 150 °C
